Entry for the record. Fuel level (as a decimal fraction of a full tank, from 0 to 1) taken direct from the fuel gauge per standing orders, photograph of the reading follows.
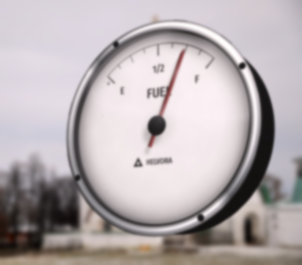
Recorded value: 0.75
